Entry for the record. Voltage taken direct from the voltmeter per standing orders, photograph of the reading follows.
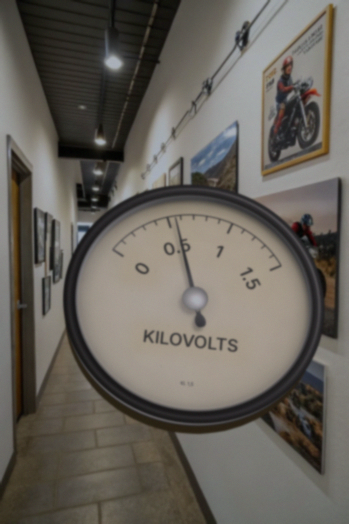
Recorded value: 0.55 kV
